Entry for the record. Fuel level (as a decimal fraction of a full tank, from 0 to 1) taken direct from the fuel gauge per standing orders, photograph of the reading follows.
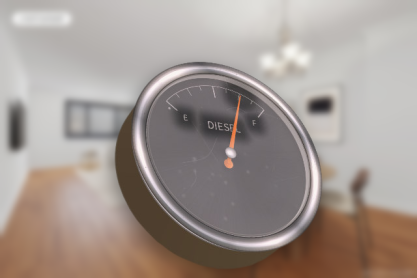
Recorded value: 0.75
